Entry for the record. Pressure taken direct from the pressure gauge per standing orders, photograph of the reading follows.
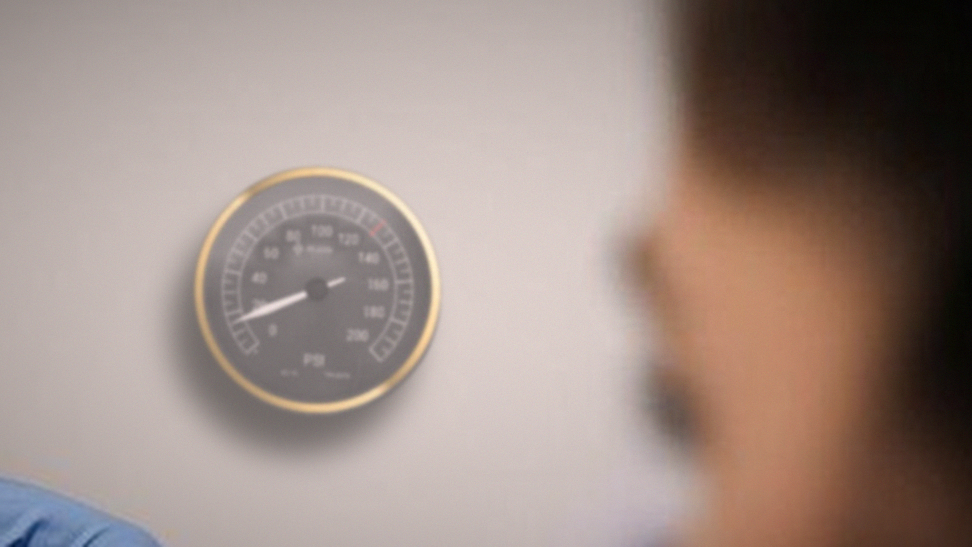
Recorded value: 15 psi
